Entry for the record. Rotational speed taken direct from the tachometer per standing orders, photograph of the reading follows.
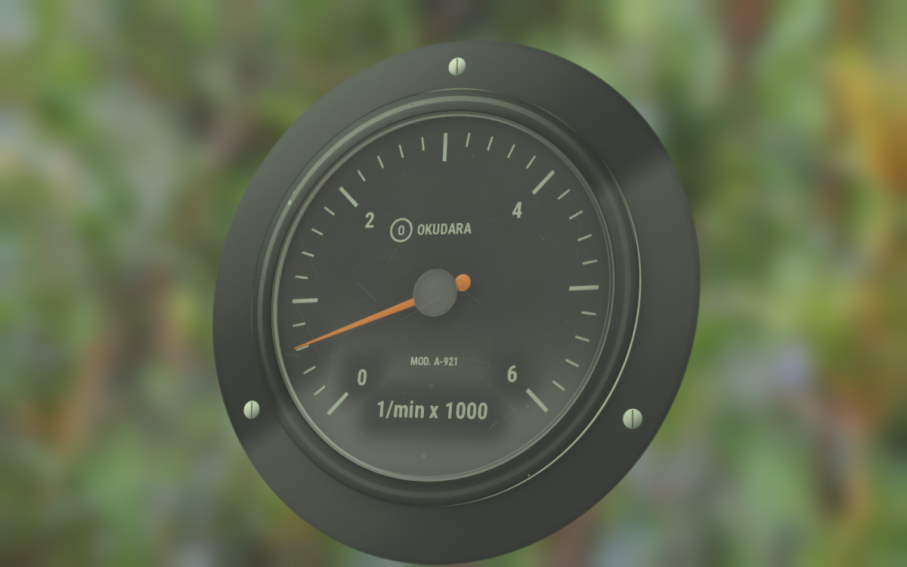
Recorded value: 600 rpm
